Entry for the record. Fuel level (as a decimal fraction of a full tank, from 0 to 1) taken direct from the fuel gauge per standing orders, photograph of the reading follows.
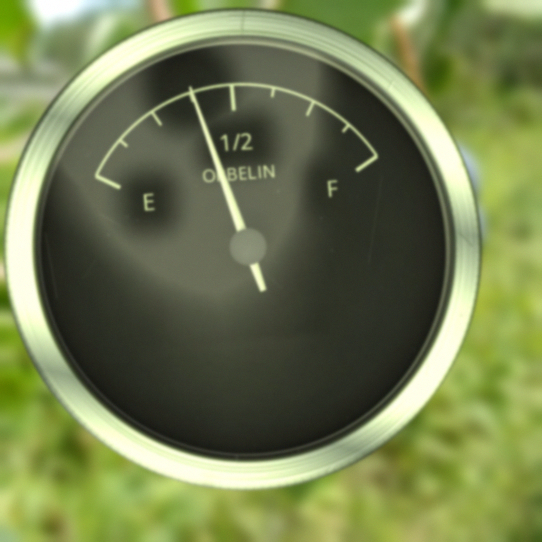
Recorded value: 0.375
